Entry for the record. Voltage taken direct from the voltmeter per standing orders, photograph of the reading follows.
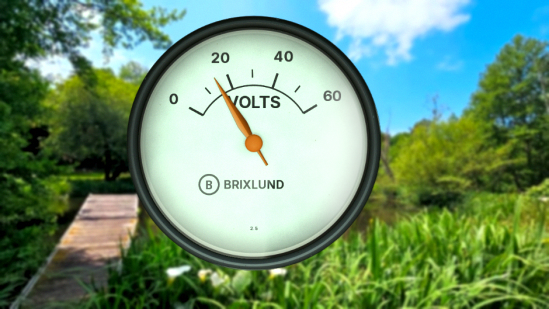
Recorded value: 15 V
